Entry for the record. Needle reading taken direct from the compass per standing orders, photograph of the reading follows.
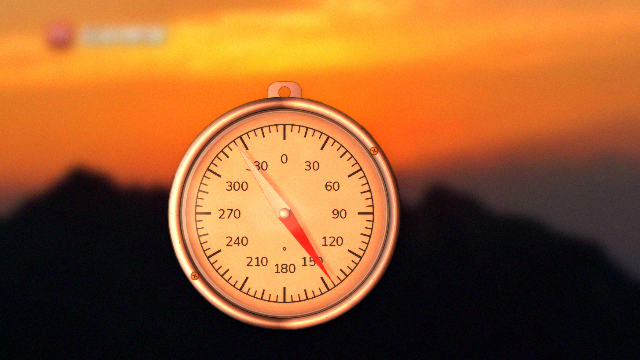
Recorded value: 145 °
